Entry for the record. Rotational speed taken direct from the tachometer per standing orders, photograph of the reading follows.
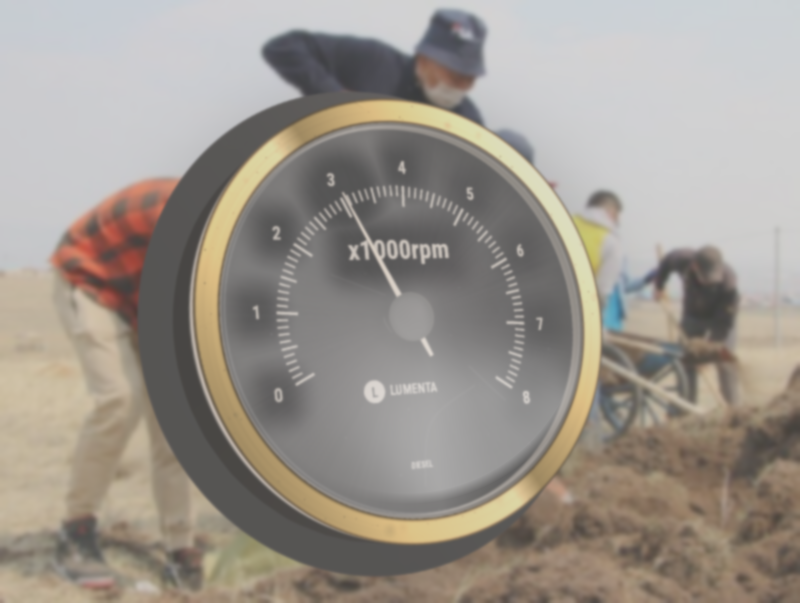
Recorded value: 3000 rpm
